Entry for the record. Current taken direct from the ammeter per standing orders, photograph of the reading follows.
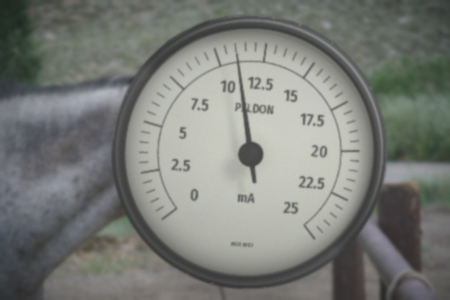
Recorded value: 11 mA
